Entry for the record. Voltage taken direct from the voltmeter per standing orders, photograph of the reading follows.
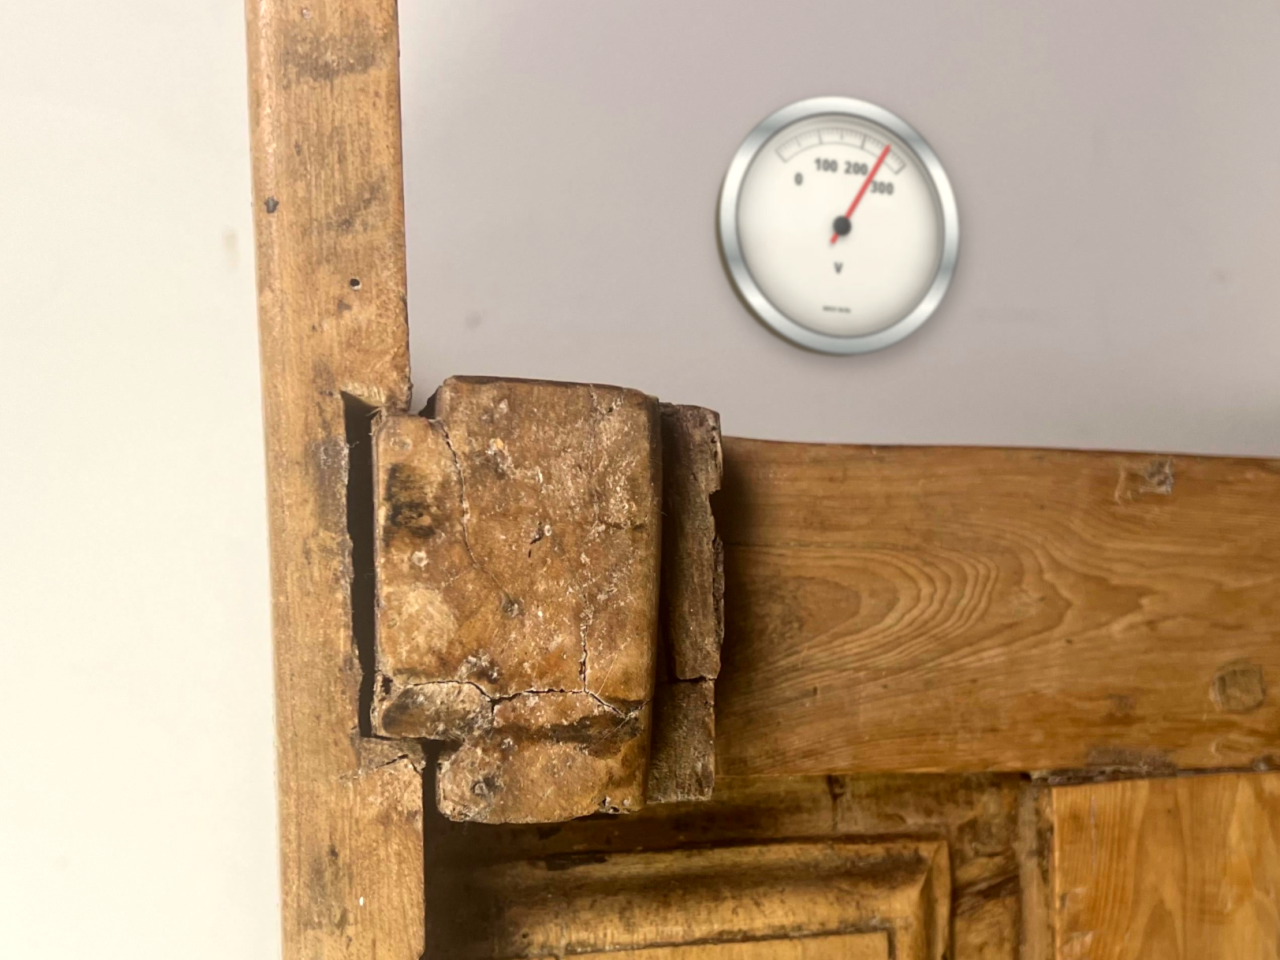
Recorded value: 250 V
